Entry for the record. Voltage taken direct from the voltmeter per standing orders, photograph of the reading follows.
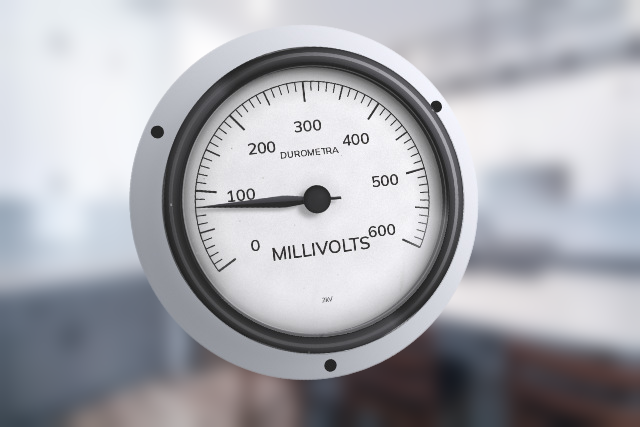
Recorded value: 80 mV
